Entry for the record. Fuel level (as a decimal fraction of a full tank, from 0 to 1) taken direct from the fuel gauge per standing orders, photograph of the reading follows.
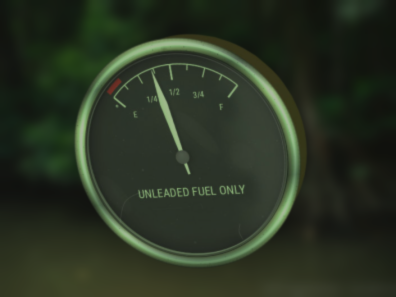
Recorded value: 0.375
